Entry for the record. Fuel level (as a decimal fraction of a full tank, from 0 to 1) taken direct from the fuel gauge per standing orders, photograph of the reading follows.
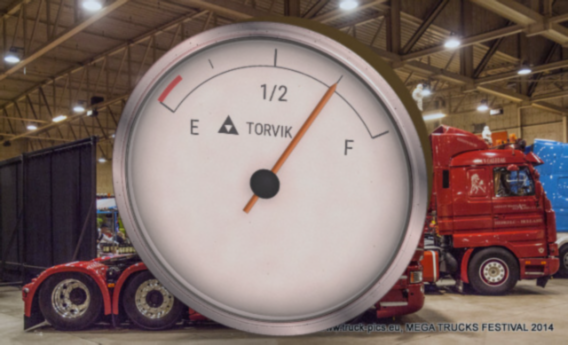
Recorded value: 0.75
